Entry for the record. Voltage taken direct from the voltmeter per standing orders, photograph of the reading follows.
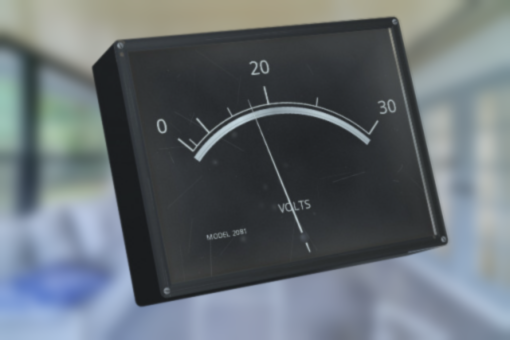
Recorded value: 17.5 V
